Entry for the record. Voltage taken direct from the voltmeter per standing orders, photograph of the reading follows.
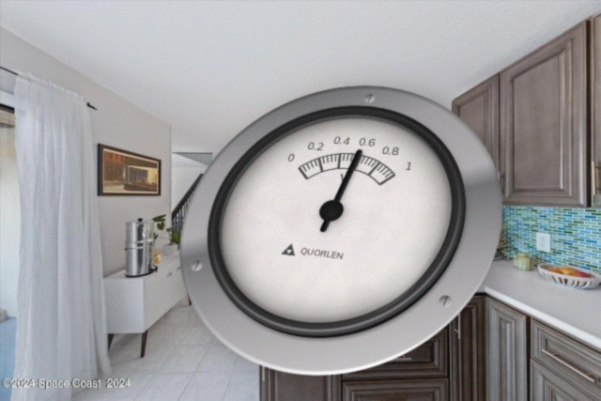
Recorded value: 0.6 V
